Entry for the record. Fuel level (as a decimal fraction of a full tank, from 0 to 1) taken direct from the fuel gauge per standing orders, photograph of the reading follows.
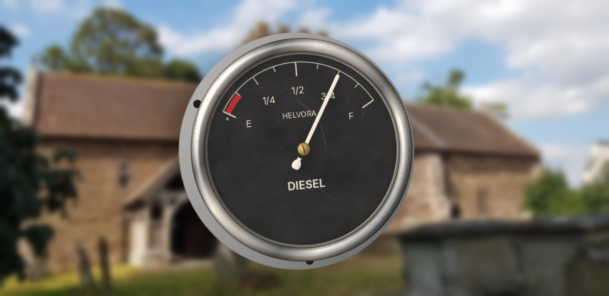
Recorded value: 0.75
